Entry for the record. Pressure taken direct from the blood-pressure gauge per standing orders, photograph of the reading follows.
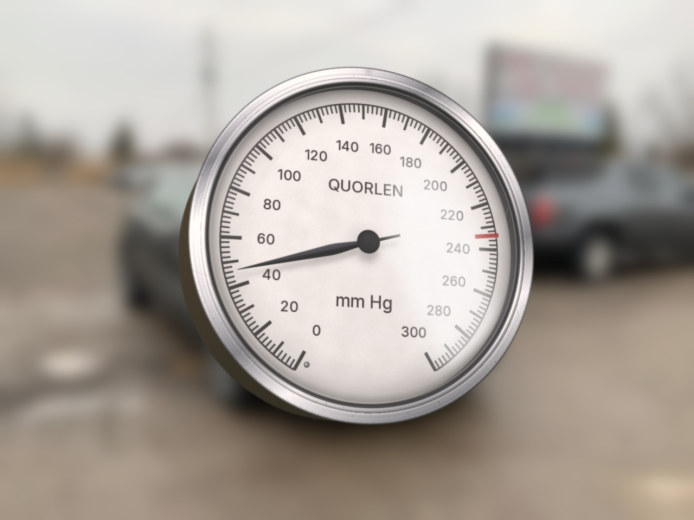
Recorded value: 46 mmHg
